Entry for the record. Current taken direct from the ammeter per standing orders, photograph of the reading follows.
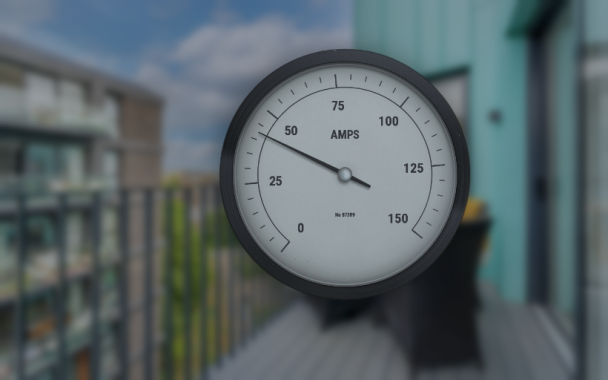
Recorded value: 42.5 A
